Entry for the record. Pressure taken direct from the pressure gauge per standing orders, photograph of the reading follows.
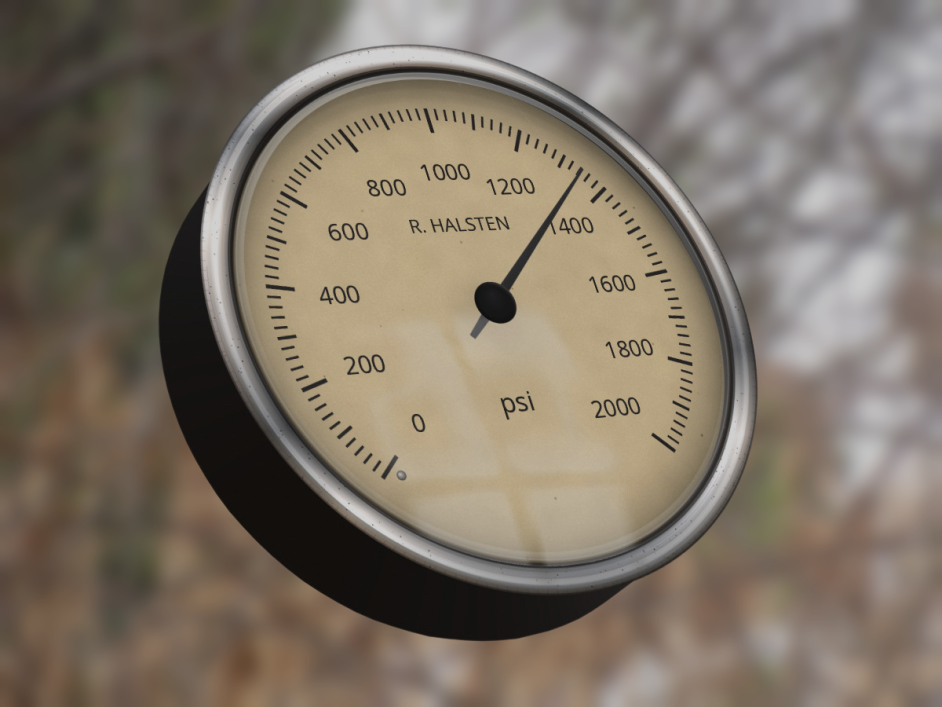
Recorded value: 1340 psi
